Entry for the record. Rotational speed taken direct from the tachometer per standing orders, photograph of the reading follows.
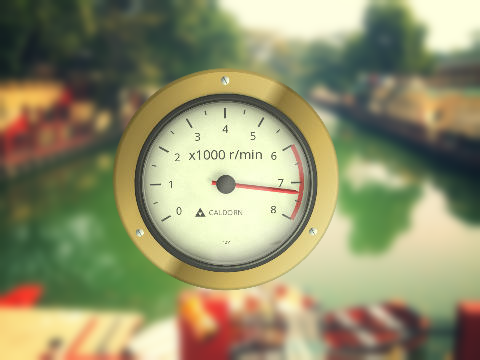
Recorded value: 7250 rpm
